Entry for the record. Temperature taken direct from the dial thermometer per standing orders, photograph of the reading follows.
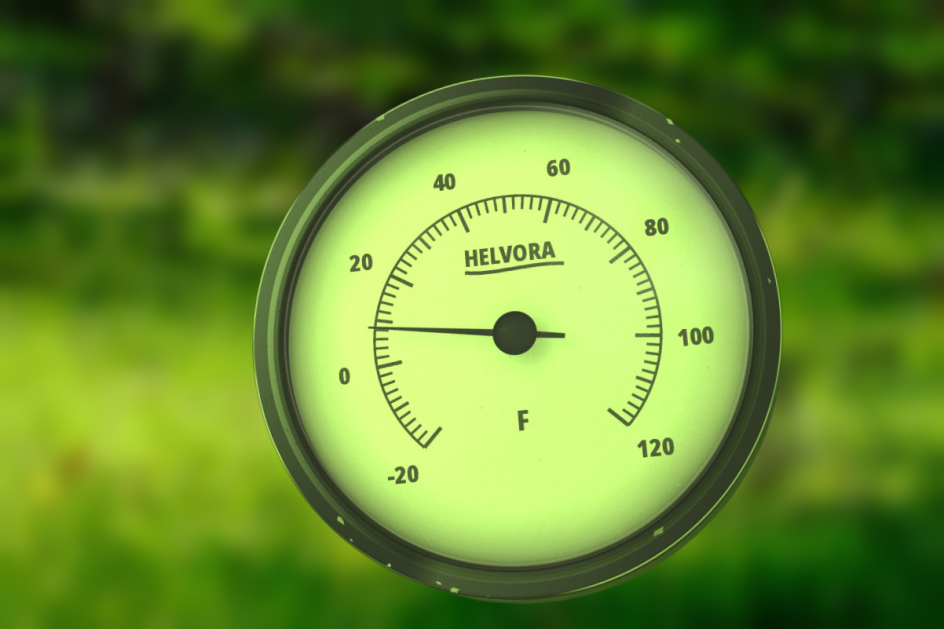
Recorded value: 8 °F
